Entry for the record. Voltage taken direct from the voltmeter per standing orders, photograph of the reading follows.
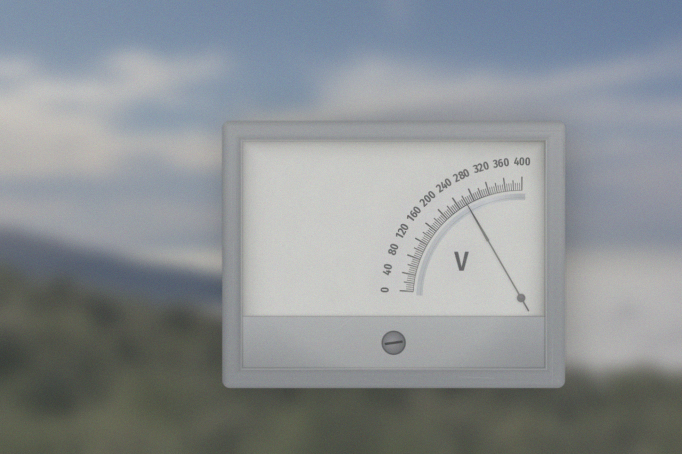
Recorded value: 260 V
